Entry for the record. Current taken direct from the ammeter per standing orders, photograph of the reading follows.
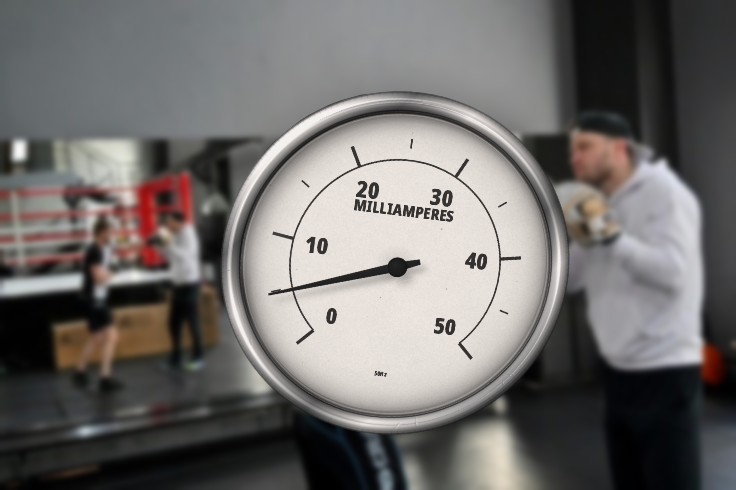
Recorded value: 5 mA
